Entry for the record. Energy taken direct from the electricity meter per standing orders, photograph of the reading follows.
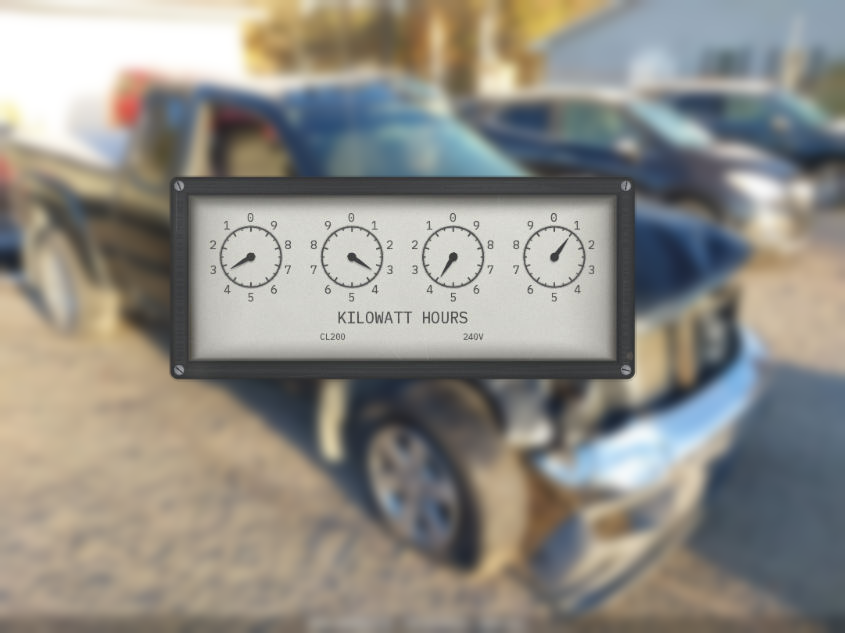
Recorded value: 3341 kWh
